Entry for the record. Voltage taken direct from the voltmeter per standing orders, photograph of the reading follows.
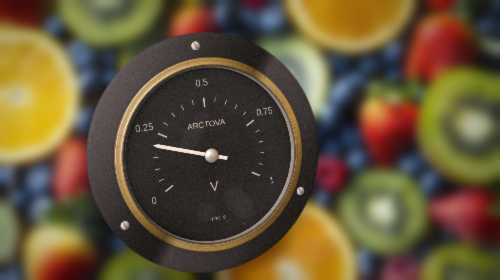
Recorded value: 0.2 V
